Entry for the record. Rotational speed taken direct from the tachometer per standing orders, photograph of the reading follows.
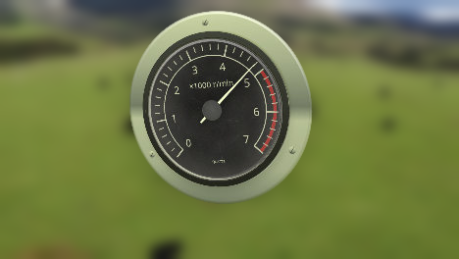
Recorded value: 4800 rpm
